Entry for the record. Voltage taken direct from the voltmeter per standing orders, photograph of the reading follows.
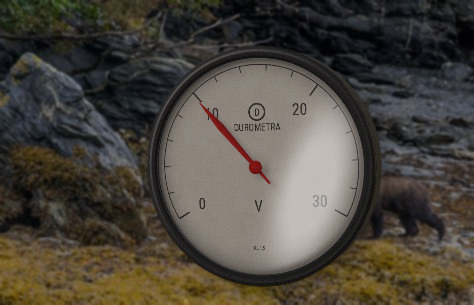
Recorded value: 10 V
